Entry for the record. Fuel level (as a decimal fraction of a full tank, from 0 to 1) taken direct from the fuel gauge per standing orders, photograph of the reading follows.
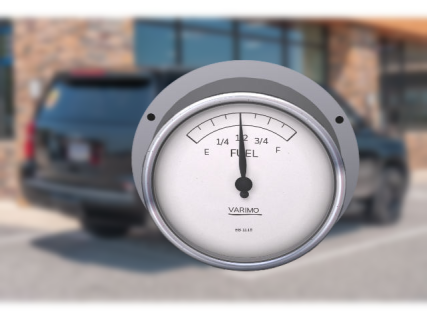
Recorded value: 0.5
